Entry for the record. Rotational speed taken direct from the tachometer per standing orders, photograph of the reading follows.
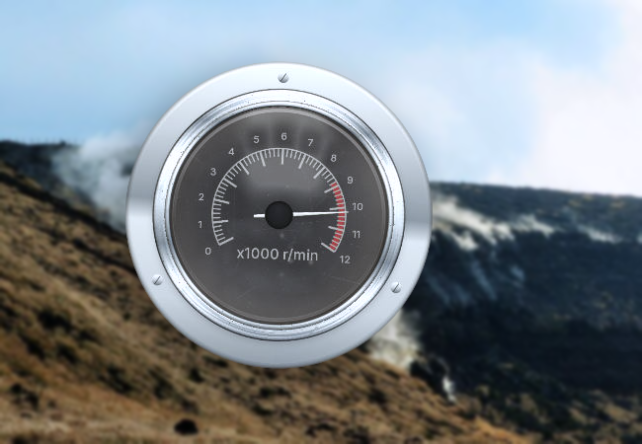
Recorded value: 10200 rpm
